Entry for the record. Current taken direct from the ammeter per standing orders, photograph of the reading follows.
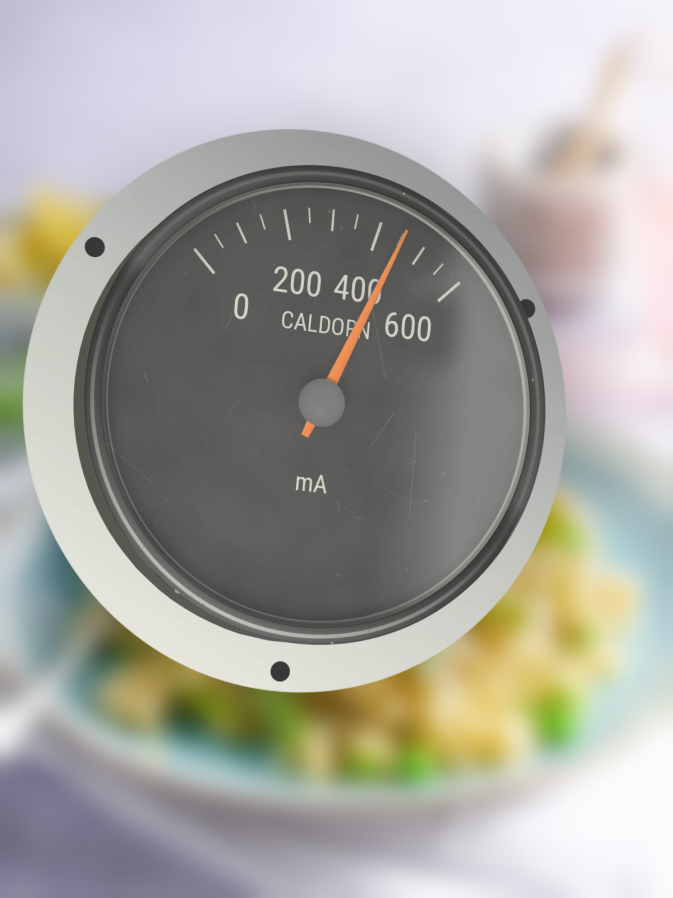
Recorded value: 450 mA
